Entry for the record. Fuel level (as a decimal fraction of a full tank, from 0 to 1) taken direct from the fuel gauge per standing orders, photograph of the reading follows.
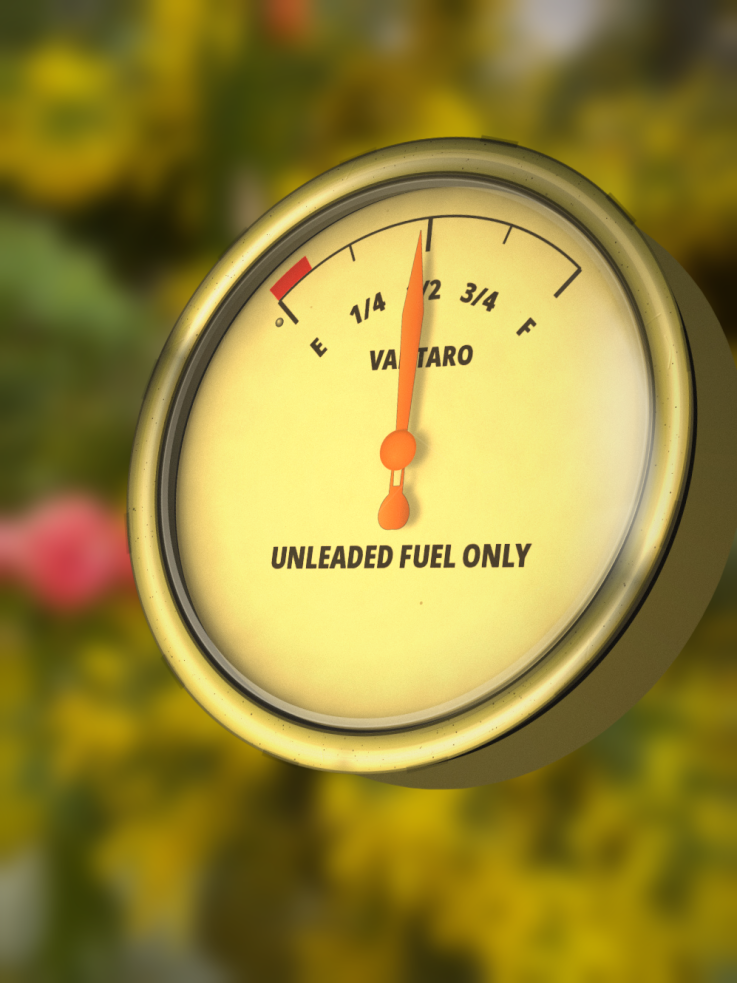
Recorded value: 0.5
